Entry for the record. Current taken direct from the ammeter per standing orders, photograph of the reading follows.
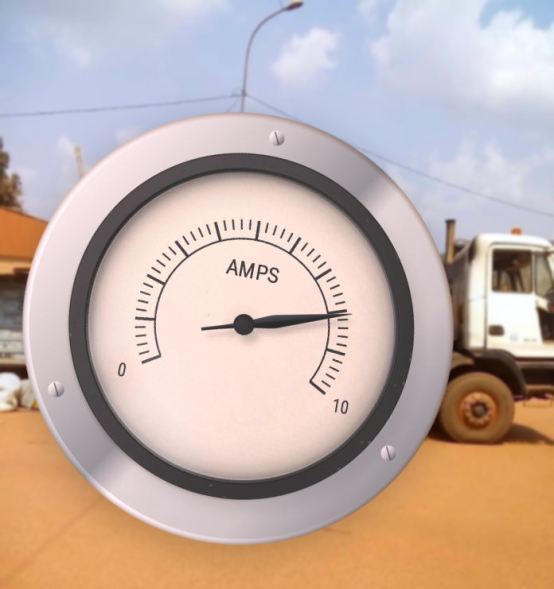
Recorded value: 8.1 A
